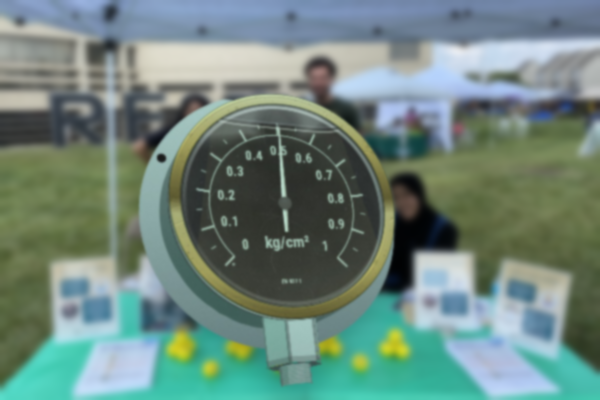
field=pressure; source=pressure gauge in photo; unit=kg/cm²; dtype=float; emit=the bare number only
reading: 0.5
